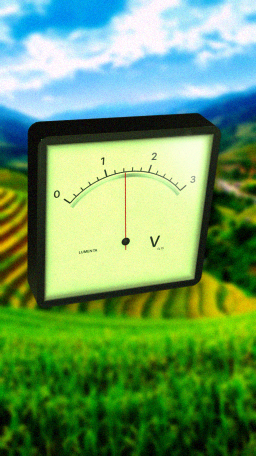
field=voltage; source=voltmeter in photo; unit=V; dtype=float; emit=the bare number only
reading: 1.4
